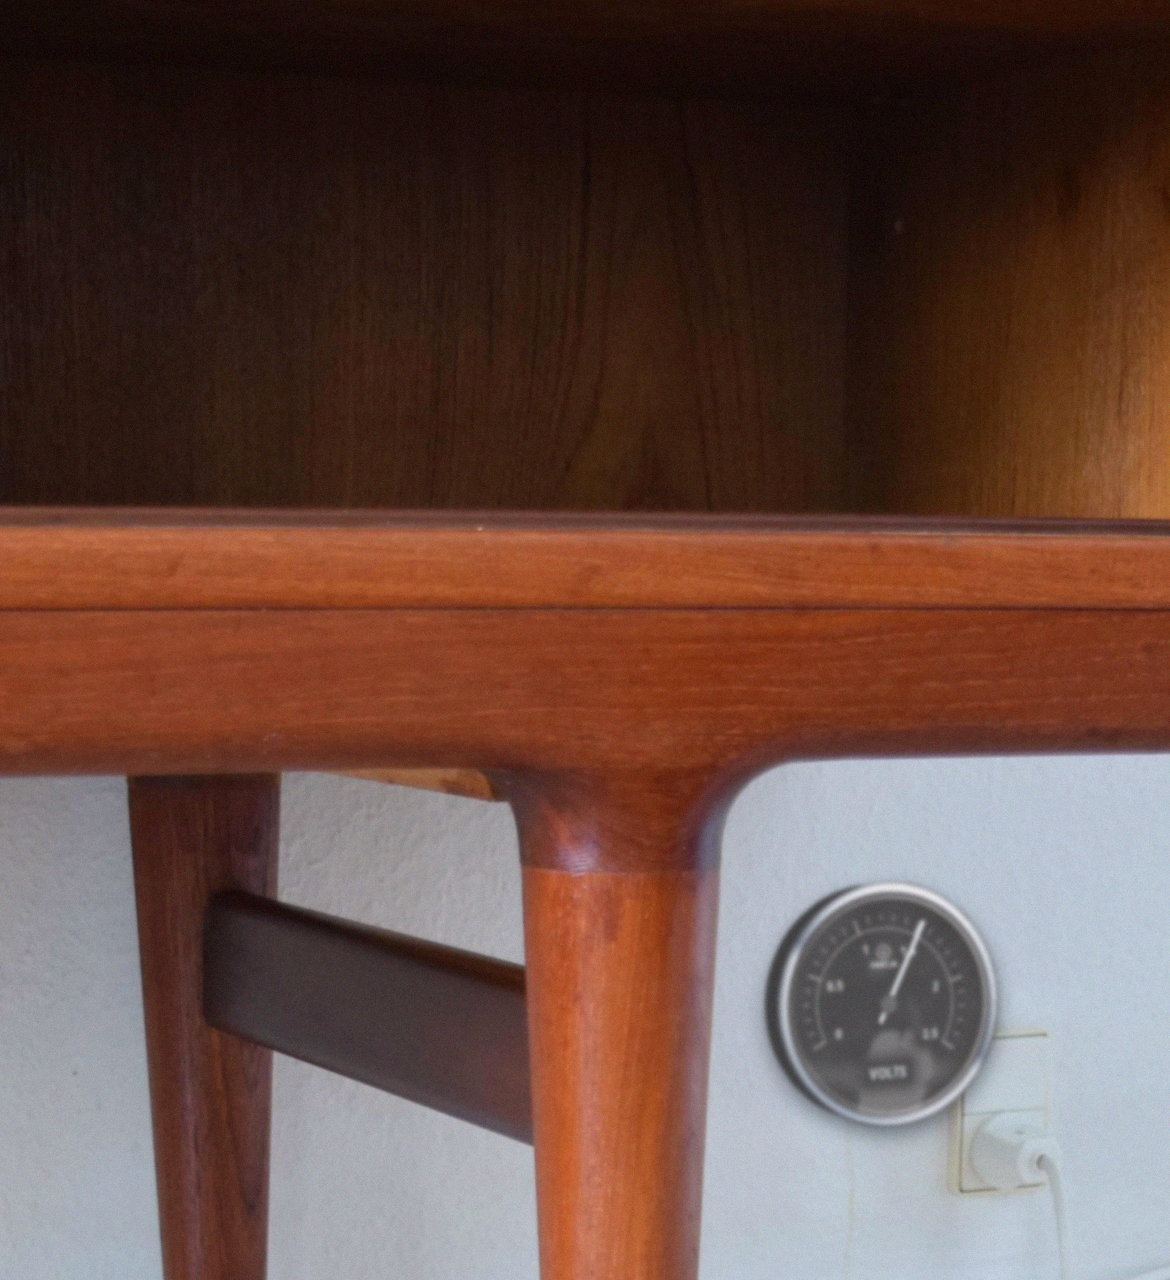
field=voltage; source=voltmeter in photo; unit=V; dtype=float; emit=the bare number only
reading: 1.5
